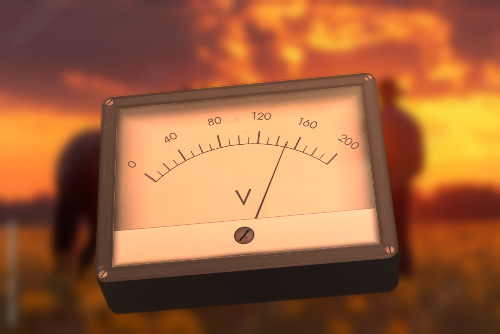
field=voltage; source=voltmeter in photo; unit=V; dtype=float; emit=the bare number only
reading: 150
